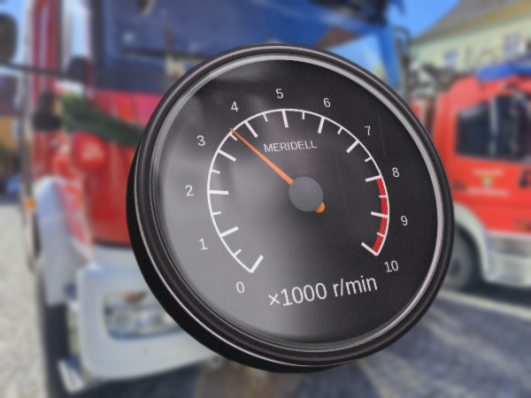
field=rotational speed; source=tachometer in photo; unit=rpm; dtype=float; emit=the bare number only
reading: 3500
